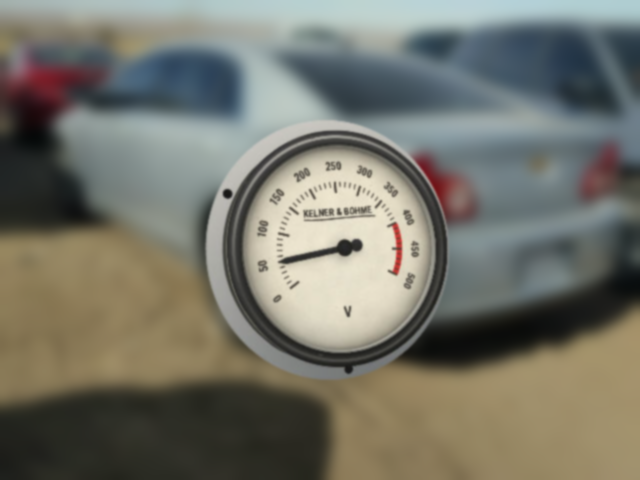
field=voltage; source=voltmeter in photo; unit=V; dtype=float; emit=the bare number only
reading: 50
